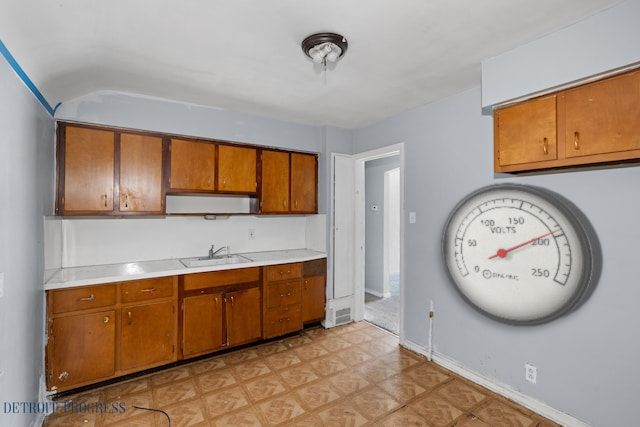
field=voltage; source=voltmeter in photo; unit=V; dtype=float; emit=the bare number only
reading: 195
